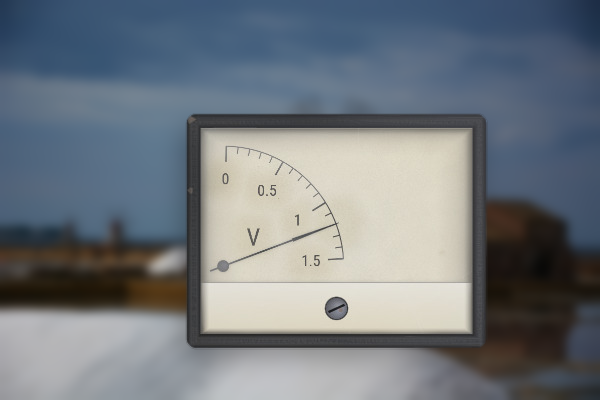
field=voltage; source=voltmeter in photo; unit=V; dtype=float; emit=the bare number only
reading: 1.2
